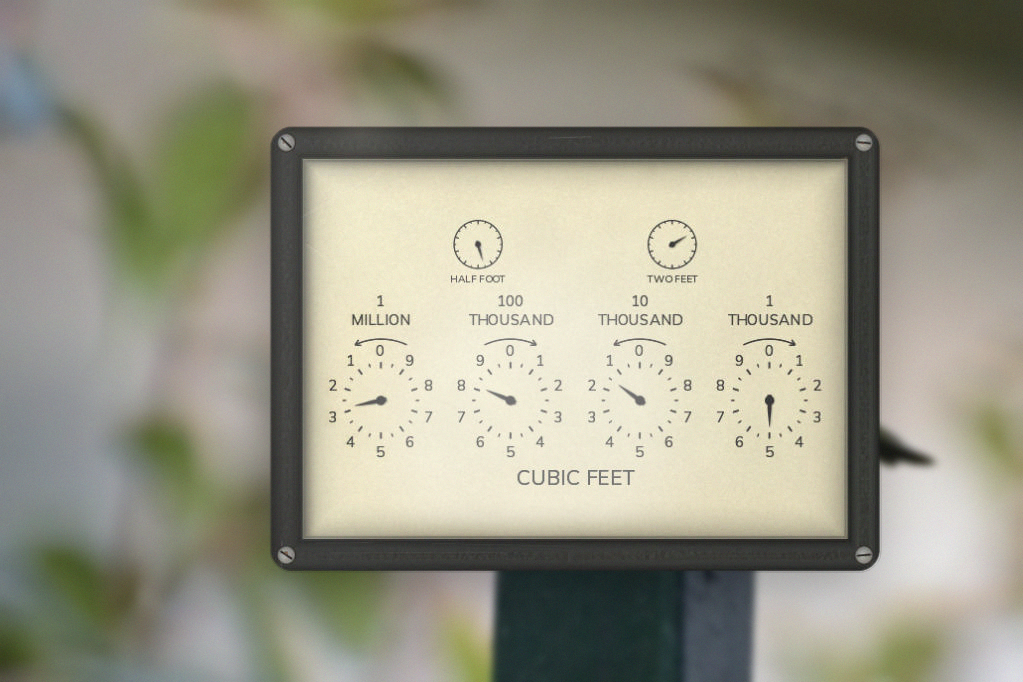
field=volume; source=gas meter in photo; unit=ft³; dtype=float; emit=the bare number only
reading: 281500
